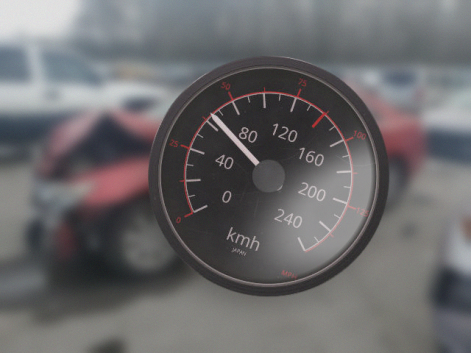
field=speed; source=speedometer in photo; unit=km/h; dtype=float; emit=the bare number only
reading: 65
